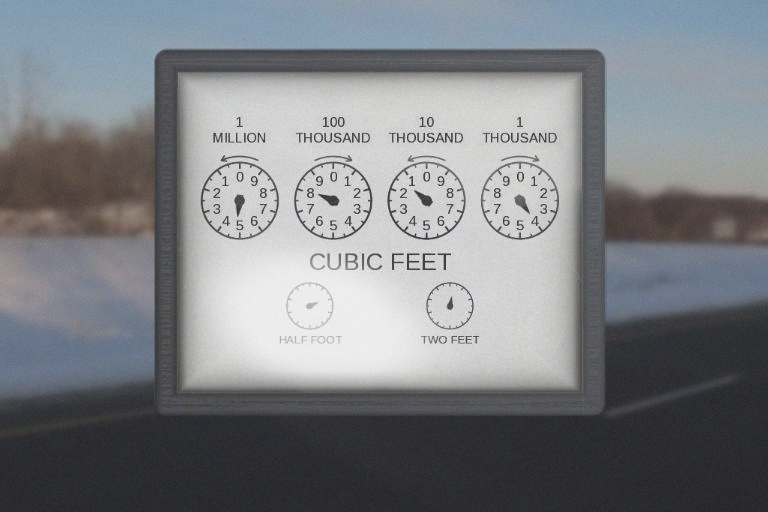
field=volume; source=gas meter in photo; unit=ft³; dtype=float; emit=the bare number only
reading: 481400
